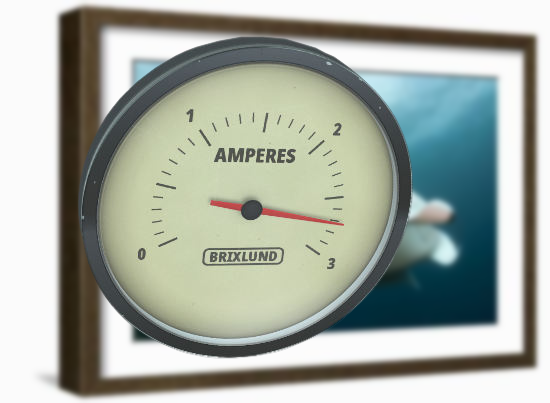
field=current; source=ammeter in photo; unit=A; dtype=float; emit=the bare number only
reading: 2.7
